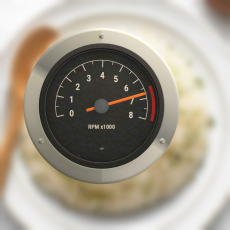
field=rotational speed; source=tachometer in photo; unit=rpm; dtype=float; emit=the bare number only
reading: 6750
